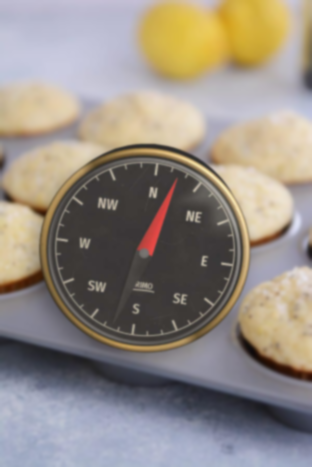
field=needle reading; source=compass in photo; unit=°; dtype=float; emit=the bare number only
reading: 15
